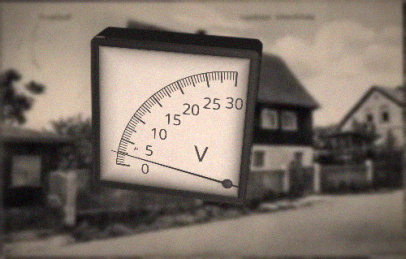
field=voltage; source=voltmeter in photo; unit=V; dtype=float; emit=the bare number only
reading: 2.5
